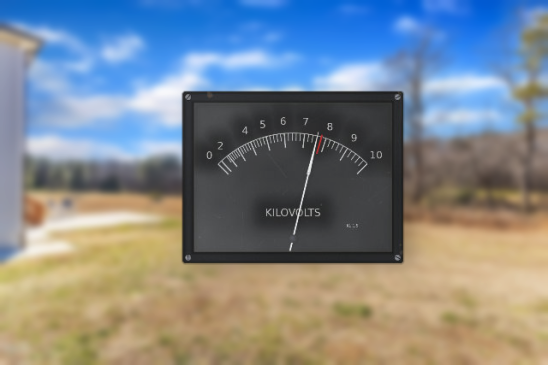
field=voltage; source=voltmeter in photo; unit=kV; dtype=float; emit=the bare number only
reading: 7.6
